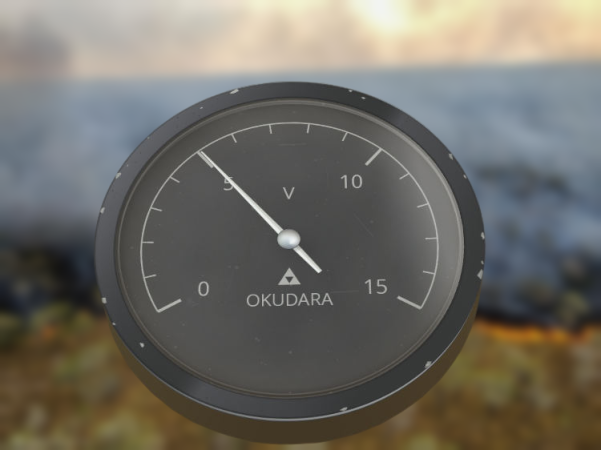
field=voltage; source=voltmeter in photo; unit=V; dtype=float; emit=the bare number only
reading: 5
